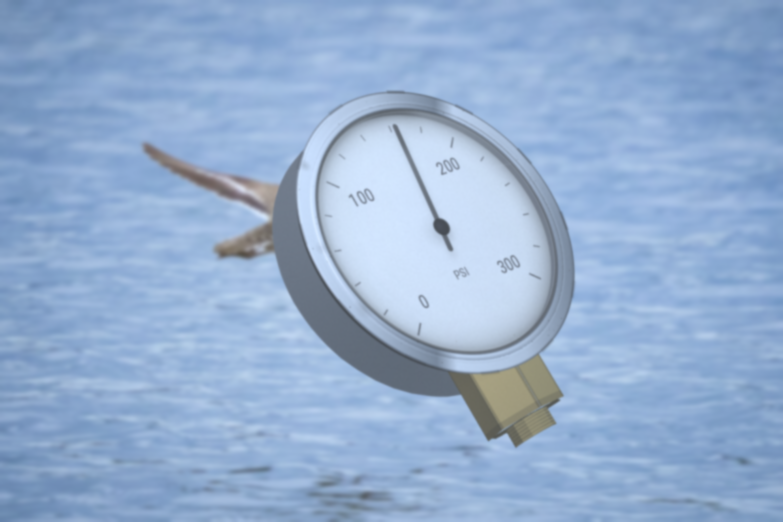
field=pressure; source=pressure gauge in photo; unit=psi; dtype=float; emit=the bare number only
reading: 160
